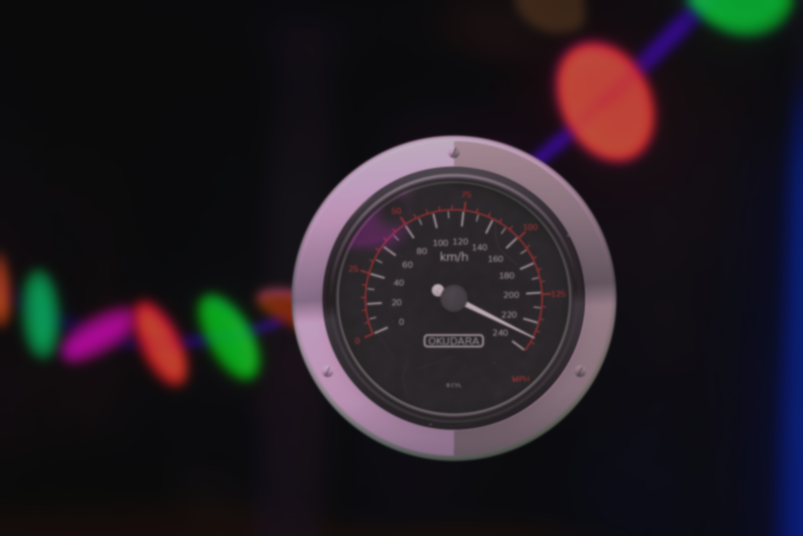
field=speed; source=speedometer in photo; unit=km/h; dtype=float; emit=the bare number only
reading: 230
